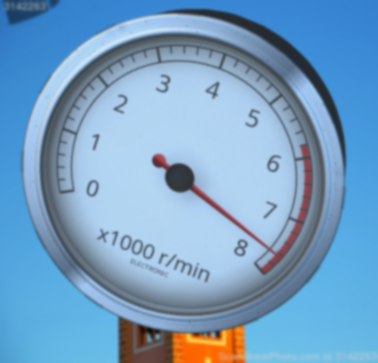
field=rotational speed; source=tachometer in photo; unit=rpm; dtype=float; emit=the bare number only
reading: 7600
